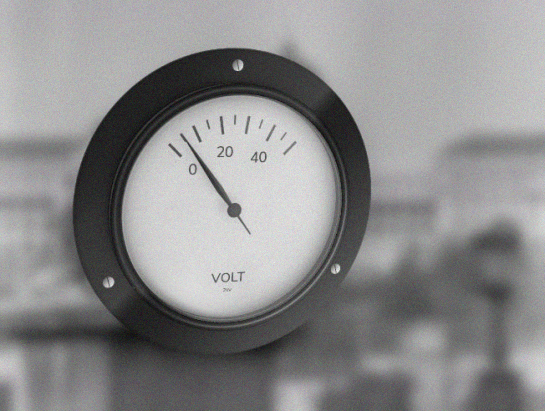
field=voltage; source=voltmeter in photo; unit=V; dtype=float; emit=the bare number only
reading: 5
